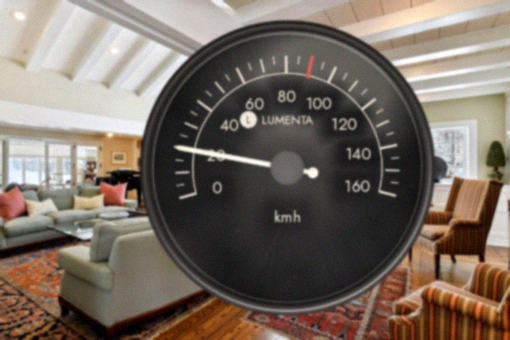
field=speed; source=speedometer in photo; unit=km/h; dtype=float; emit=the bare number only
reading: 20
